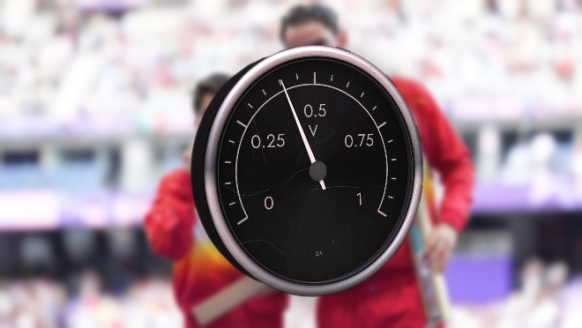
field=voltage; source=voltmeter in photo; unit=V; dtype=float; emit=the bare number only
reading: 0.4
